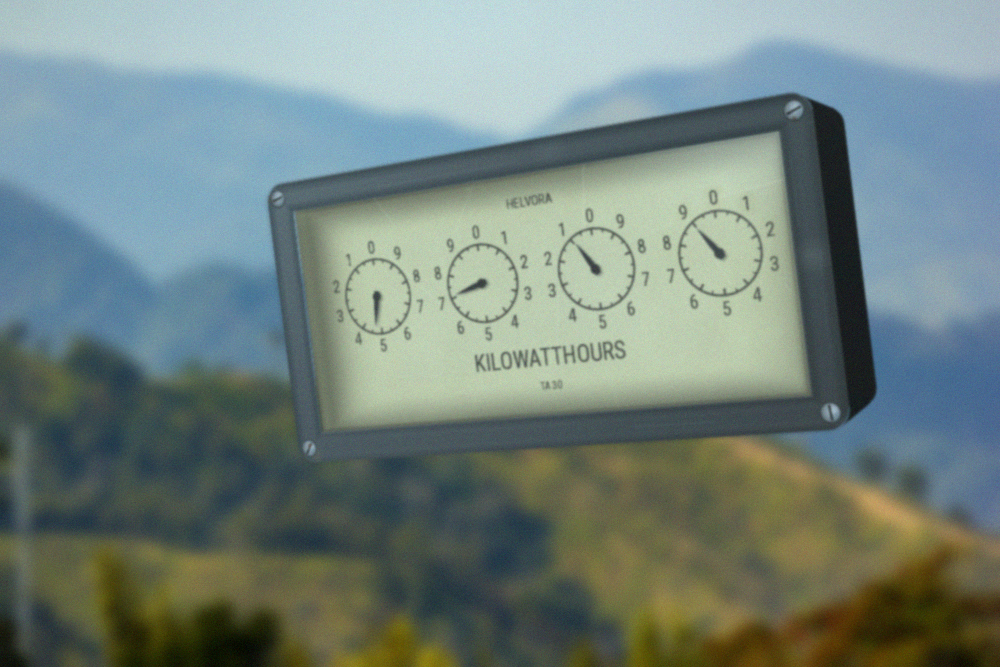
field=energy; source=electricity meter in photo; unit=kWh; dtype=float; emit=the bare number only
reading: 4709
